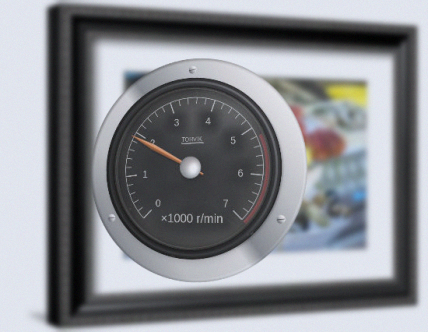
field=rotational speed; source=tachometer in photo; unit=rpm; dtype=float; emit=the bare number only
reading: 1900
